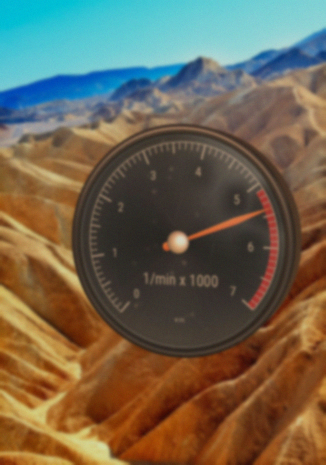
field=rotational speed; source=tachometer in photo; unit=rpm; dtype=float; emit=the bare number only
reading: 5400
